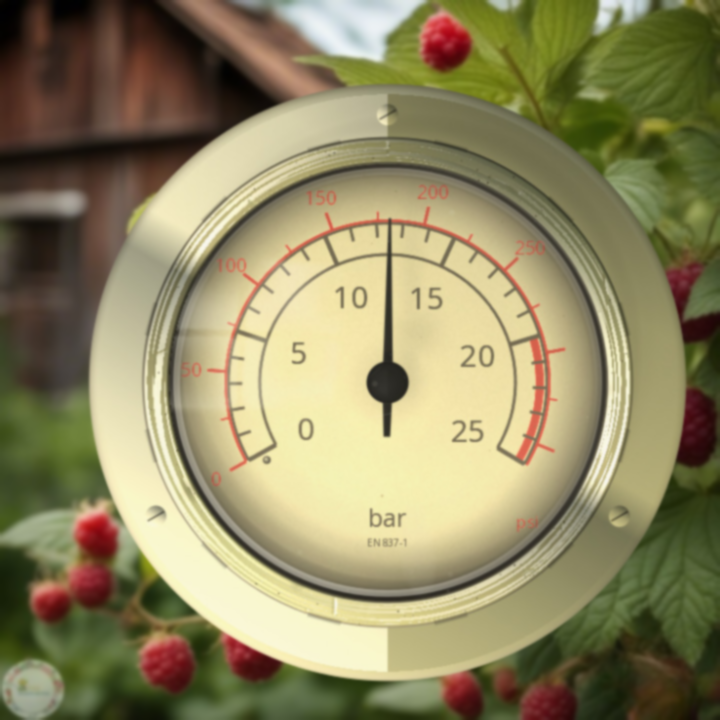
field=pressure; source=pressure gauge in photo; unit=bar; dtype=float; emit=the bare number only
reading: 12.5
